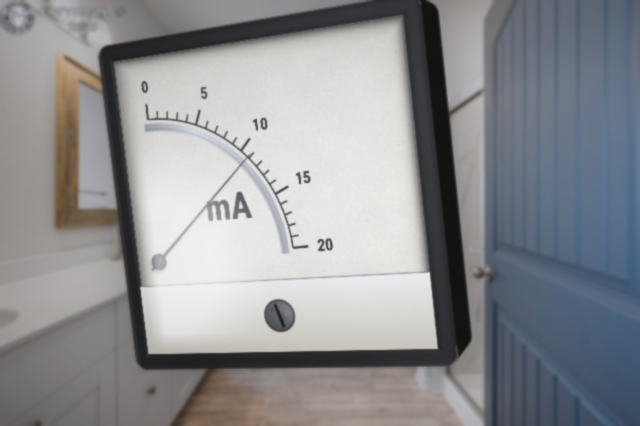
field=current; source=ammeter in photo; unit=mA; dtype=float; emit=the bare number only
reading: 11
